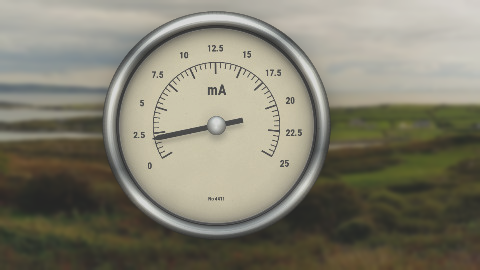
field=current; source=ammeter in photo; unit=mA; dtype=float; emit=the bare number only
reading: 2
